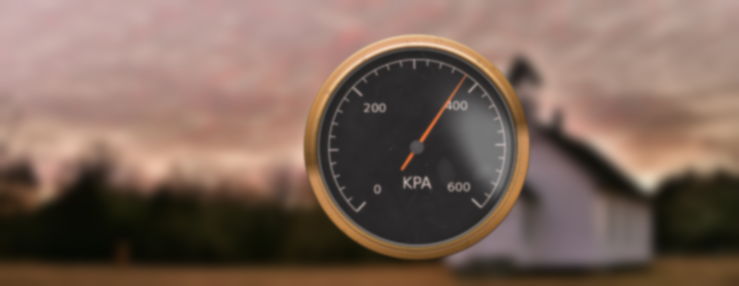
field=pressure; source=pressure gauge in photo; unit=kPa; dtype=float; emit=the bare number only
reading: 380
